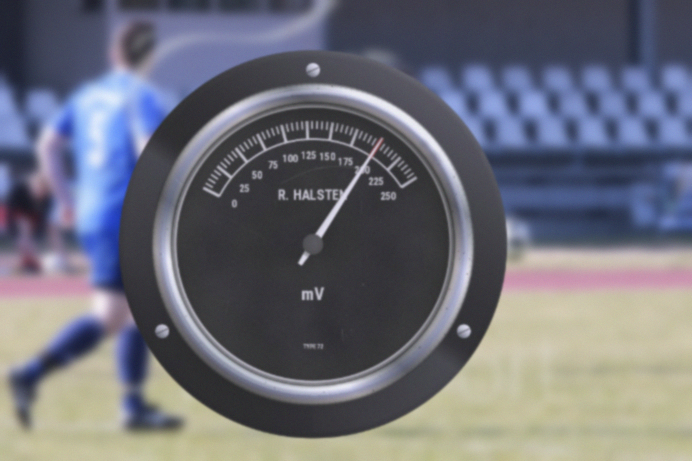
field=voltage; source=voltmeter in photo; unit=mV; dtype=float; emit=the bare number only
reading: 200
